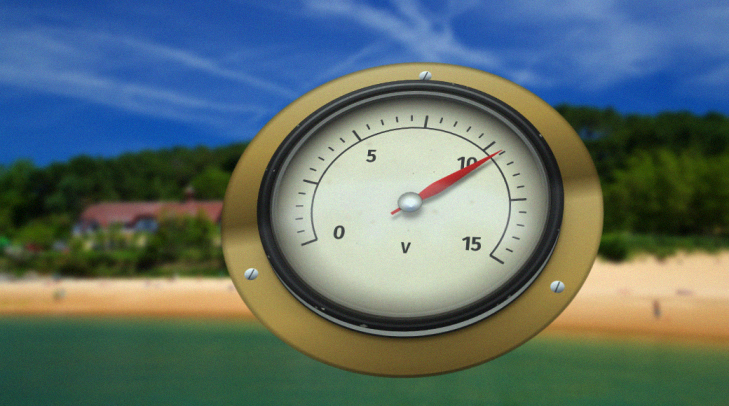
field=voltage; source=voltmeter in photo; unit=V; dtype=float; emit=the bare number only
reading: 10.5
